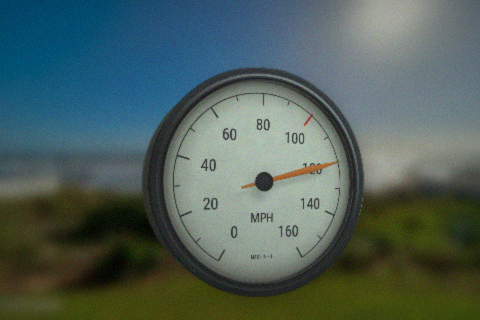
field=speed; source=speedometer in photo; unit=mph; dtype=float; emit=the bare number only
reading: 120
